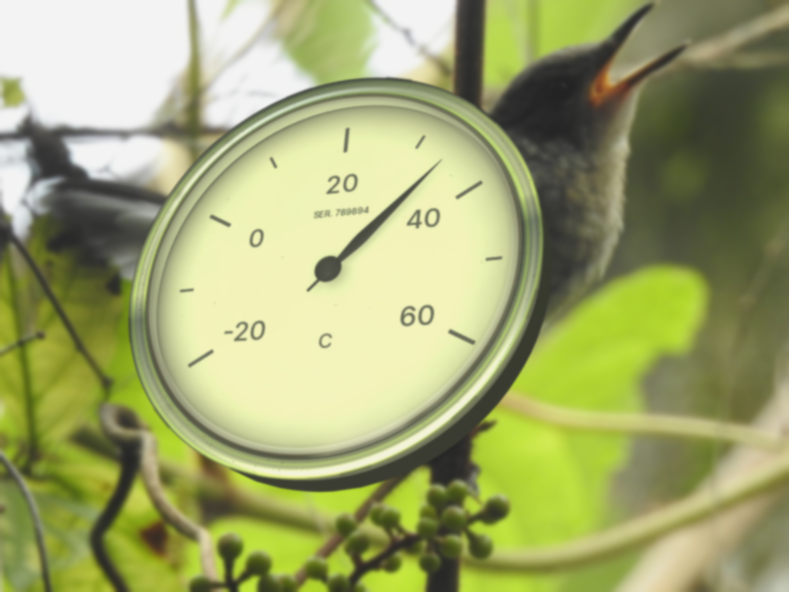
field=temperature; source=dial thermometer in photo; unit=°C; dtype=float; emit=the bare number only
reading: 35
